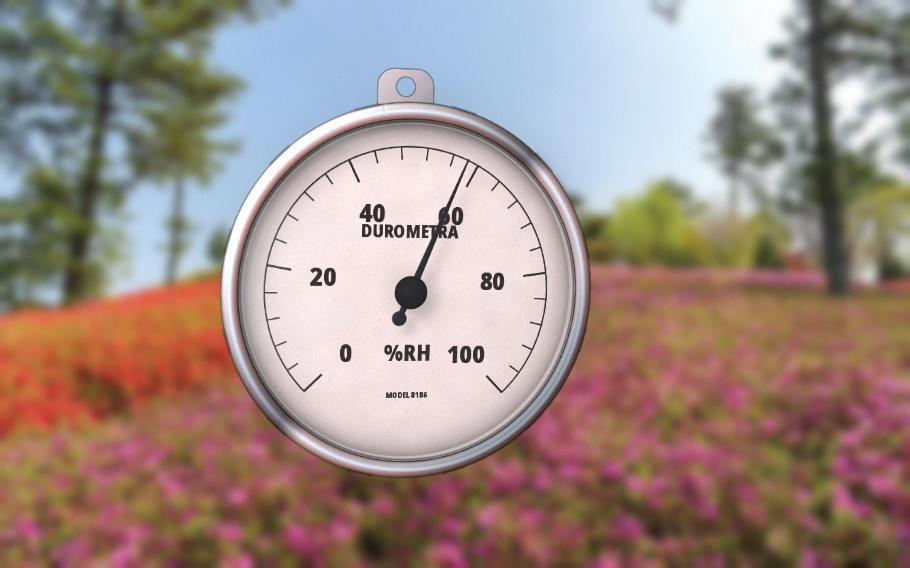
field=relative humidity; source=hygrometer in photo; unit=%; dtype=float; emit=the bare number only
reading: 58
